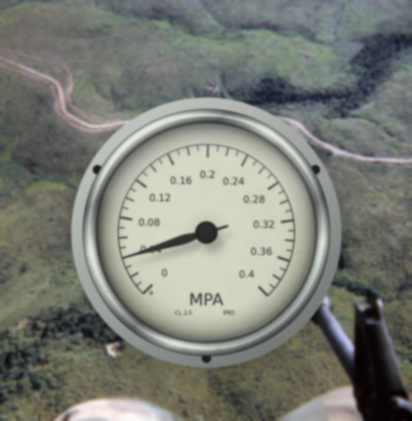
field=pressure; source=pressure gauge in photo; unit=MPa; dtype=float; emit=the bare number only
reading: 0.04
